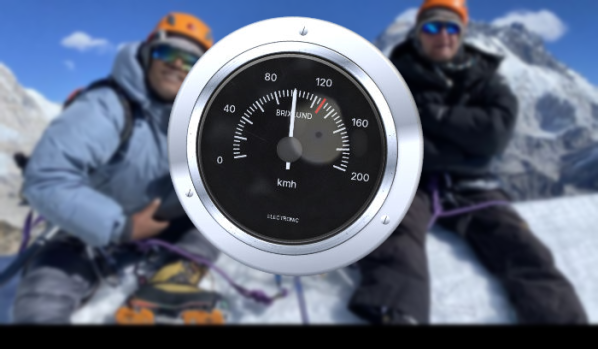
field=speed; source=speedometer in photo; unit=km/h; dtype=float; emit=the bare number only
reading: 100
